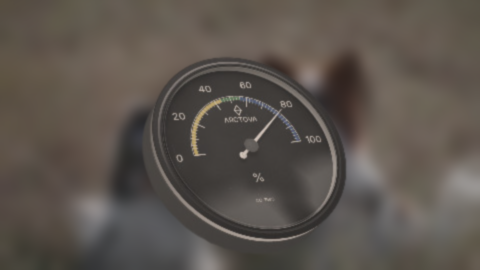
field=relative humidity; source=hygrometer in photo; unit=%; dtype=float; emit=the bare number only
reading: 80
